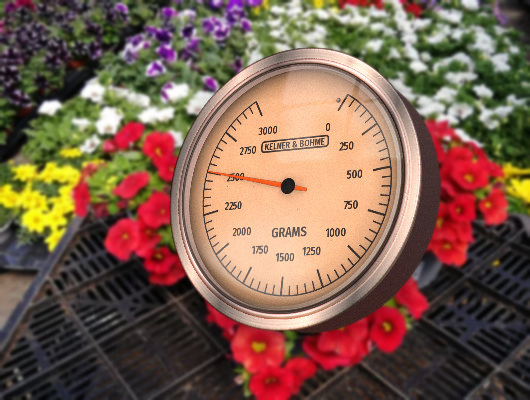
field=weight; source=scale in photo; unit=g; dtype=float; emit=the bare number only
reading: 2500
